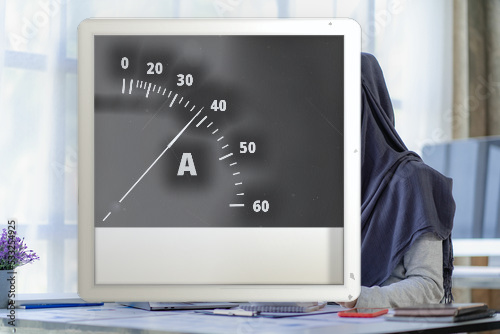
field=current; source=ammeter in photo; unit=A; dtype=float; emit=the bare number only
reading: 38
